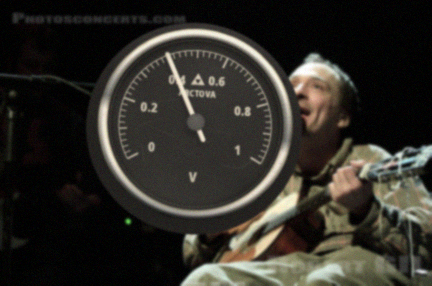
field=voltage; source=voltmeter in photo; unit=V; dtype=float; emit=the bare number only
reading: 0.4
